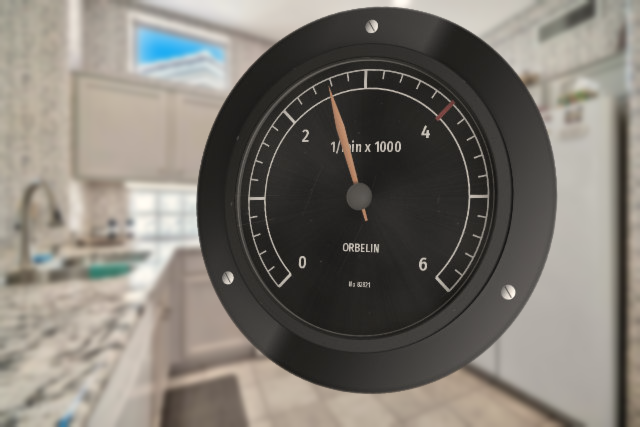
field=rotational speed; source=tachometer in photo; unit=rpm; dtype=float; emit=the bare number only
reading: 2600
